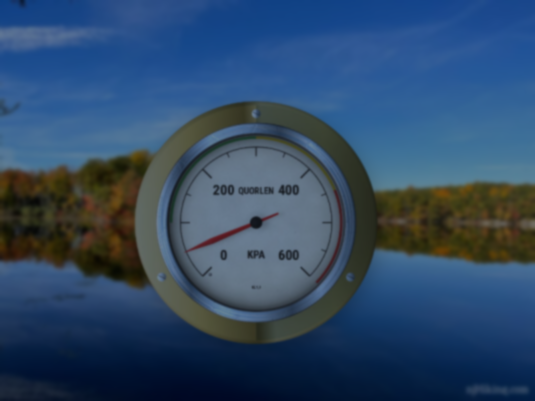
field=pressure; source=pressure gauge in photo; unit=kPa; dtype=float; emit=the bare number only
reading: 50
